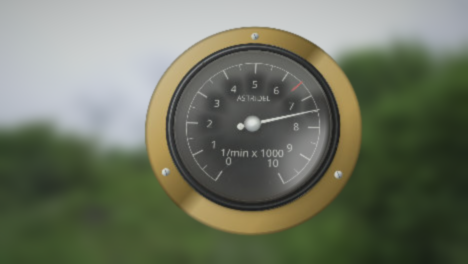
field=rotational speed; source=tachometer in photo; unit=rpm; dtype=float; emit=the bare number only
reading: 7500
